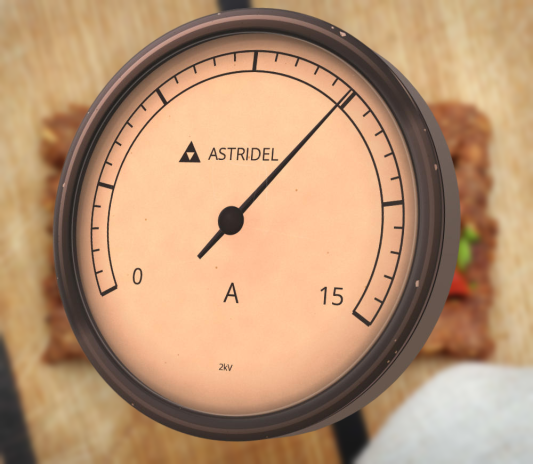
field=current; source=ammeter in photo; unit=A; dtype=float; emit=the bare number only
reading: 10
